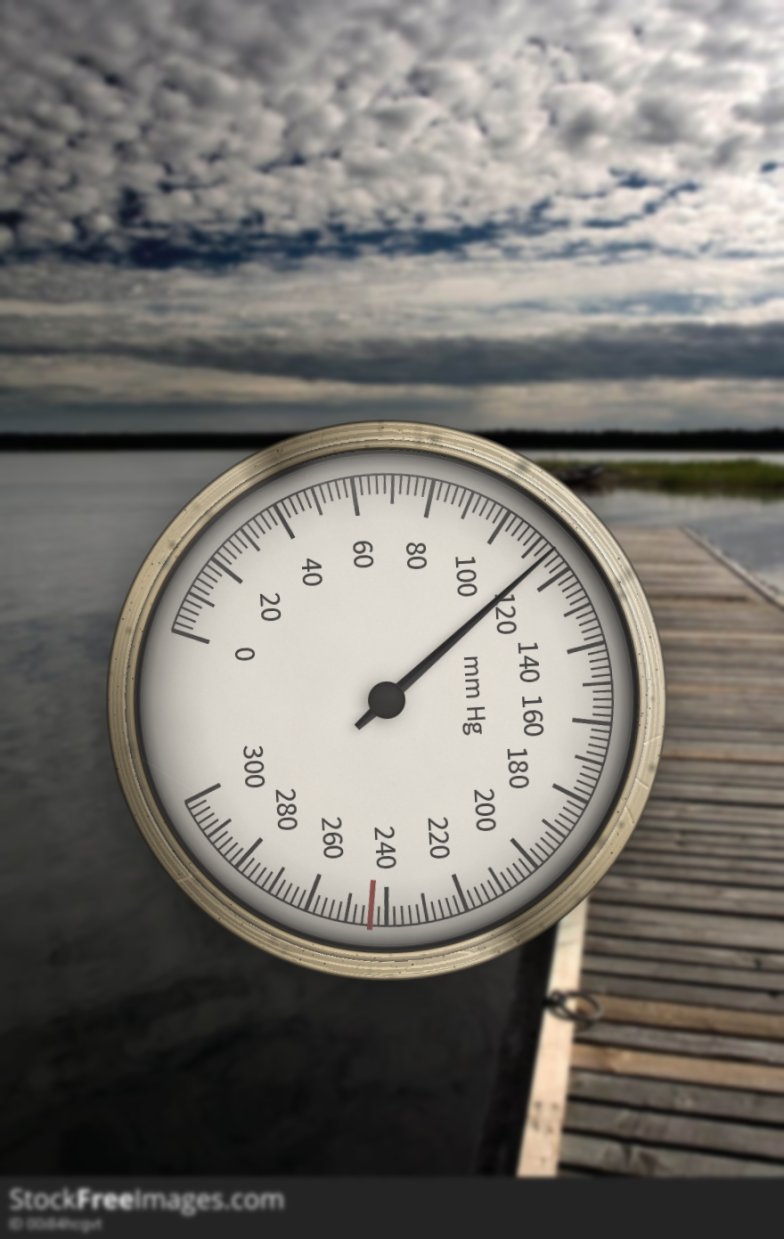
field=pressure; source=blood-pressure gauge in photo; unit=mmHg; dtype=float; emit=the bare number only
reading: 114
